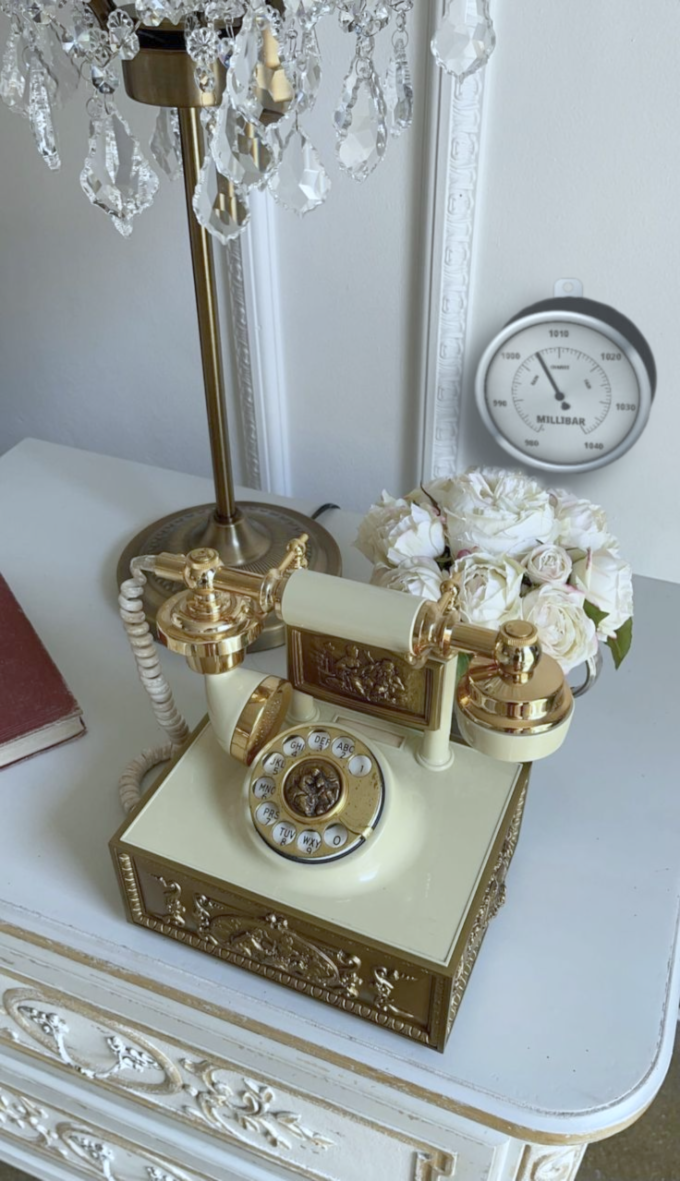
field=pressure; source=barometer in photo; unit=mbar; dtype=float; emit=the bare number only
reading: 1005
